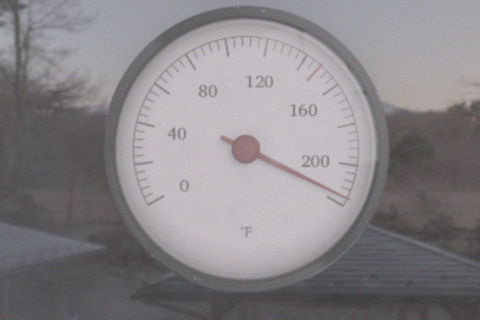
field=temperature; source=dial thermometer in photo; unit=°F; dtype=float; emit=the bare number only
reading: 216
